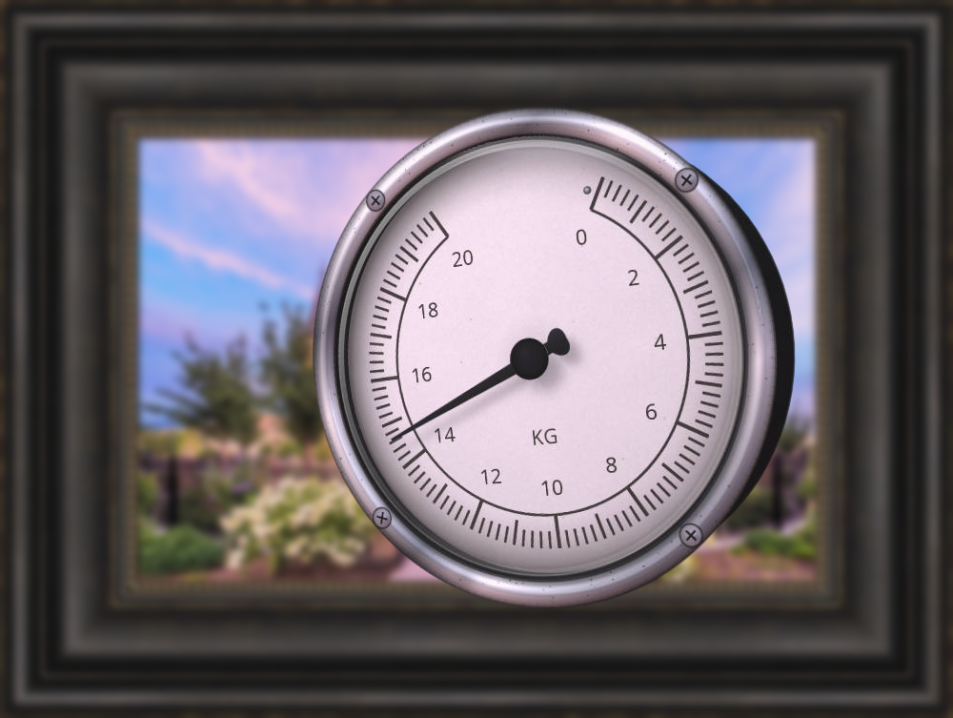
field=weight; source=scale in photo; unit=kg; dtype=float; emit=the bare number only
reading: 14.6
